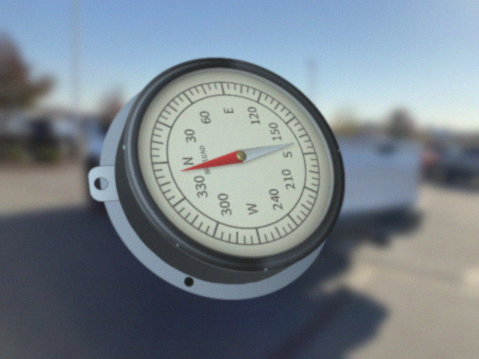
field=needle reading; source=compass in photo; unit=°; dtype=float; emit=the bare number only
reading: 350
